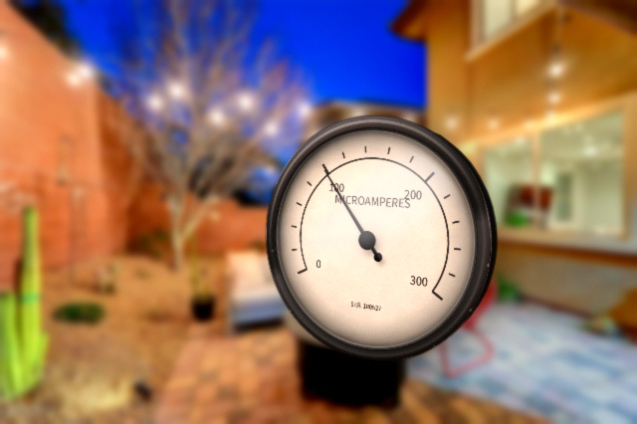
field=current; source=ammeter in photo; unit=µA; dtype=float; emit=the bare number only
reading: 100
